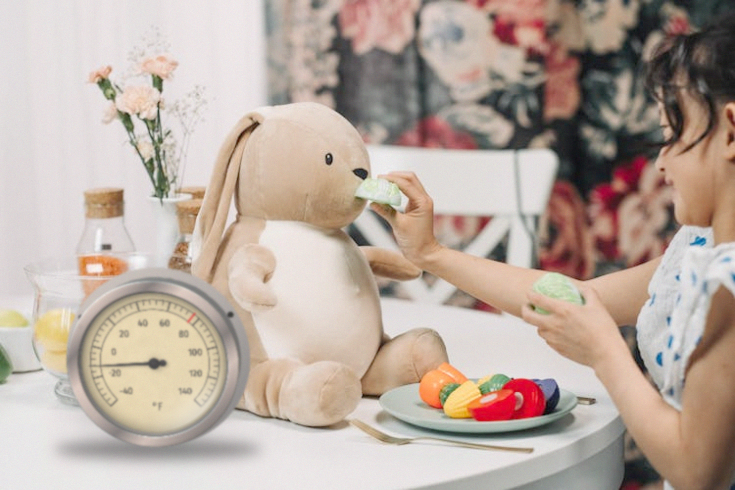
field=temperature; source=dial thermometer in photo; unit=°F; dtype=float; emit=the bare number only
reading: -12
